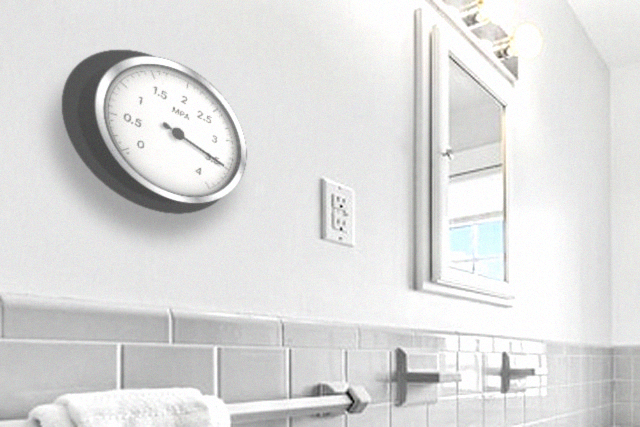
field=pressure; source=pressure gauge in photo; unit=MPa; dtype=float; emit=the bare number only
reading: 3.5
